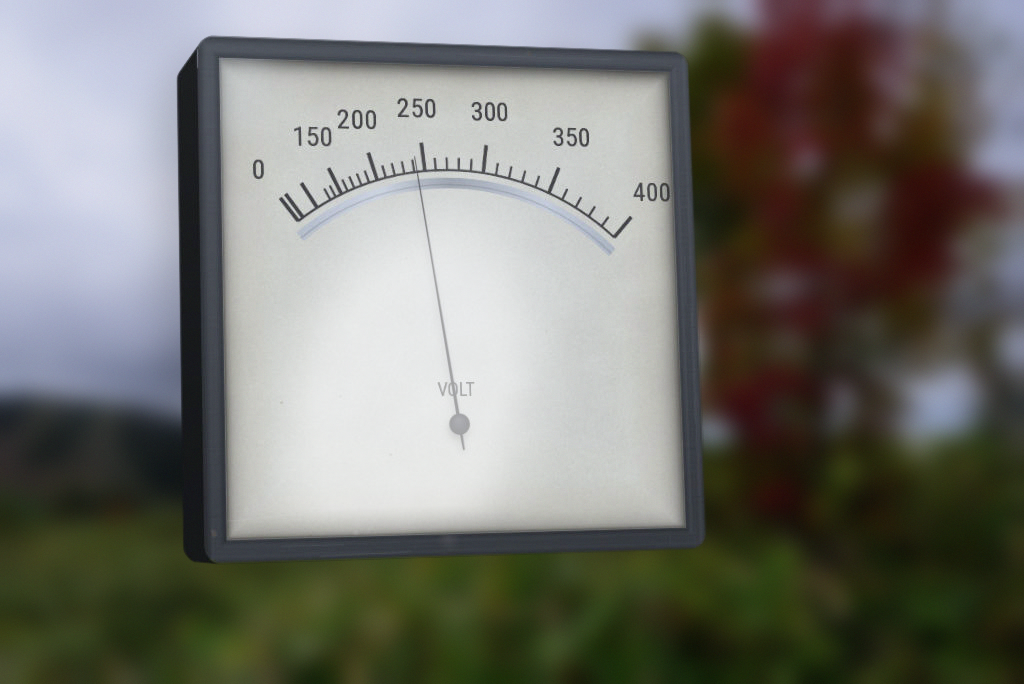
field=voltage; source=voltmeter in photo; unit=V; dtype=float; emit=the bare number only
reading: 240
